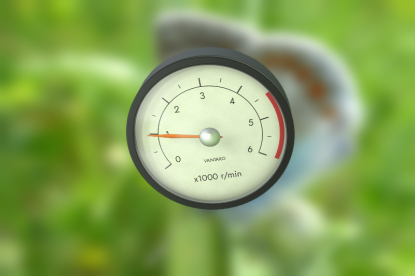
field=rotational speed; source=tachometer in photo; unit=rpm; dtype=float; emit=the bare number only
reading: 1000
